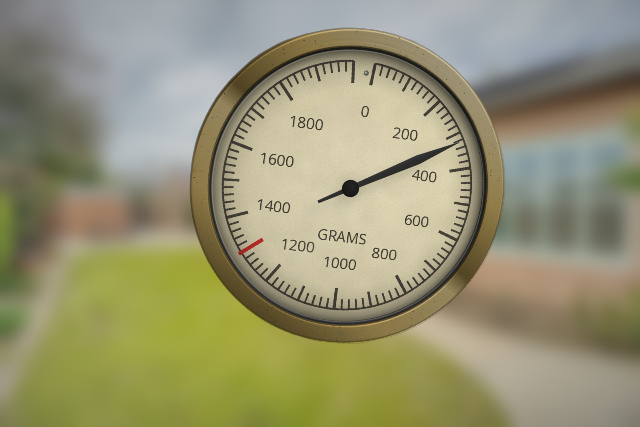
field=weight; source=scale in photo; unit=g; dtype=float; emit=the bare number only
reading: 320
